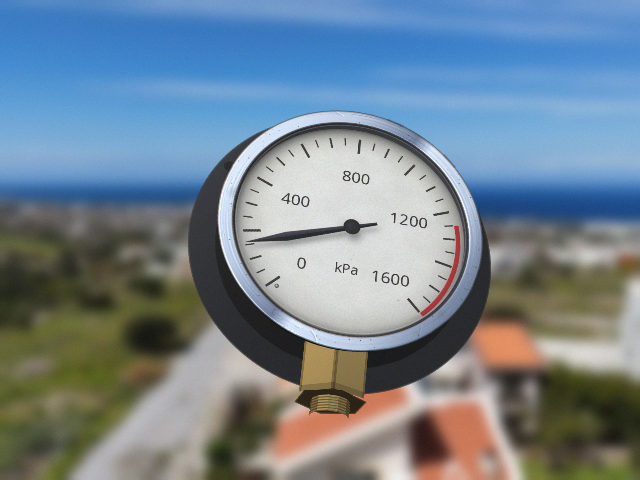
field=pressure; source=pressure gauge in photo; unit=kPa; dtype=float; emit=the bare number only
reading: 150
